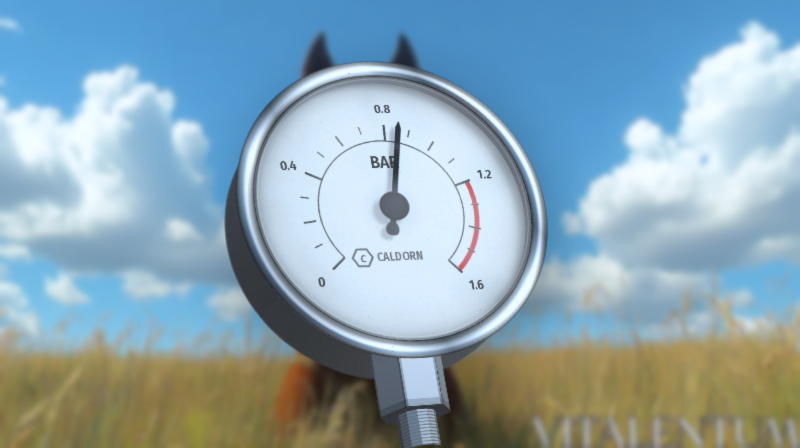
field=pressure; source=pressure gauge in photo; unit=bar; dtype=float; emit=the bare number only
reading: 0.85
